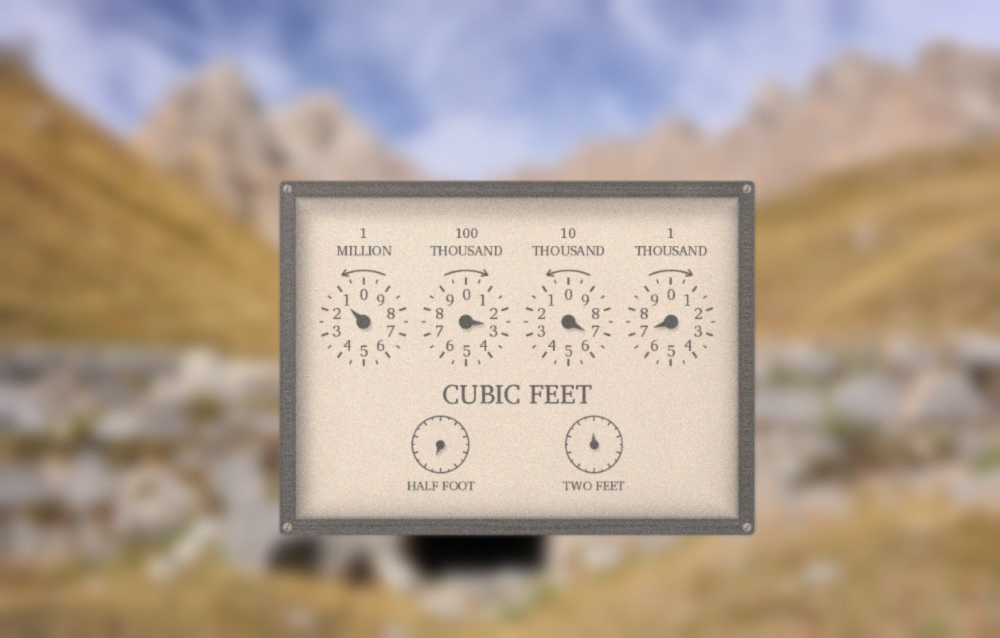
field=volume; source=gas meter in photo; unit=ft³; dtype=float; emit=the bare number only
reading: 126700
